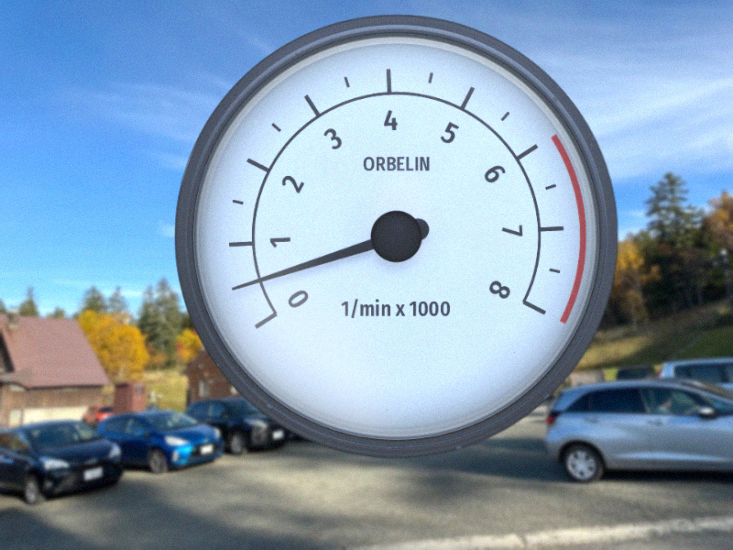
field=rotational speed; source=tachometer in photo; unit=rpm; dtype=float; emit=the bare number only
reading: 500
